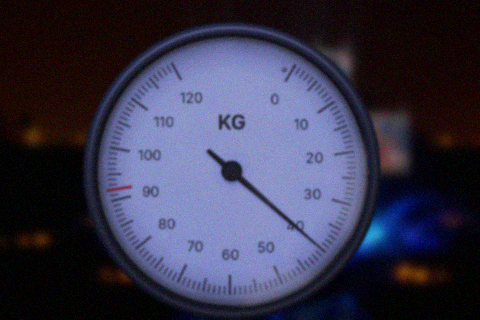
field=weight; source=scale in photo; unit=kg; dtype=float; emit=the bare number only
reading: 40
